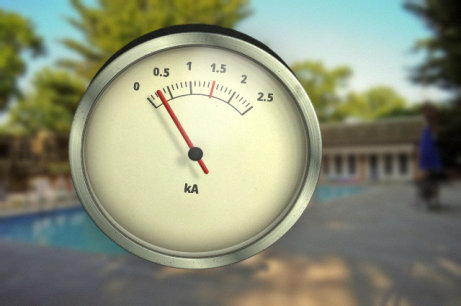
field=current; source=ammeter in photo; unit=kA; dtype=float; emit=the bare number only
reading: 0.3
